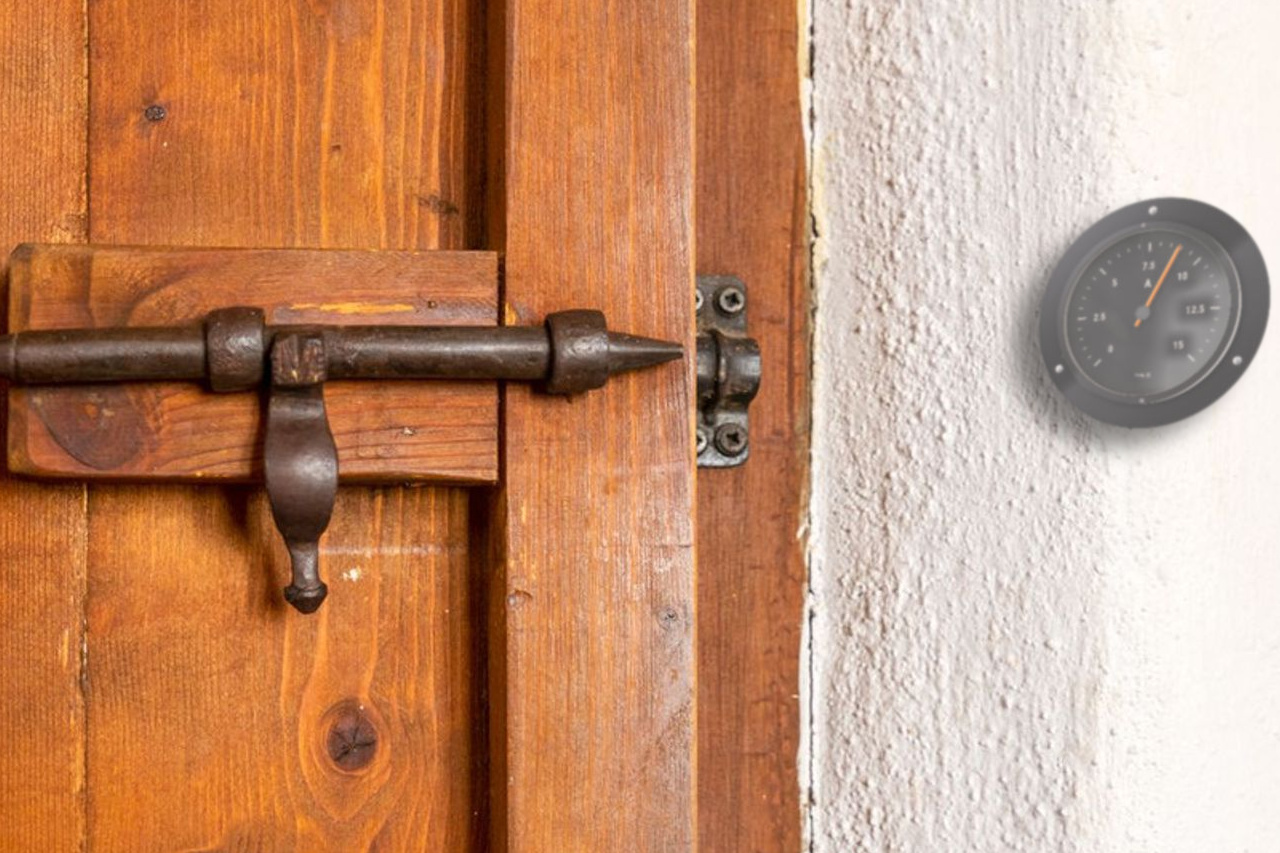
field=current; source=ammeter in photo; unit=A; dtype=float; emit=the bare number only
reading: 9
